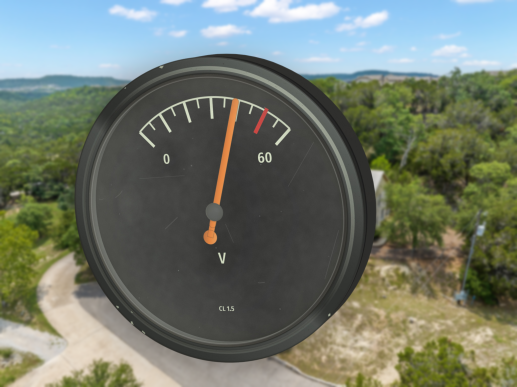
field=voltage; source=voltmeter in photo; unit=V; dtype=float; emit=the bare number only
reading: 40
